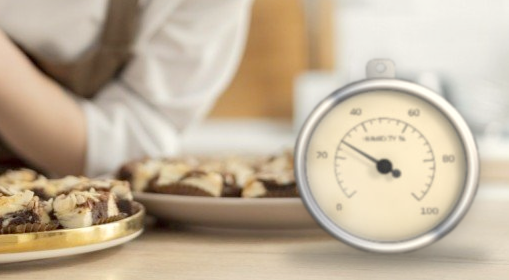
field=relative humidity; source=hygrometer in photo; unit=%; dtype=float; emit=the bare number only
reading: 28
